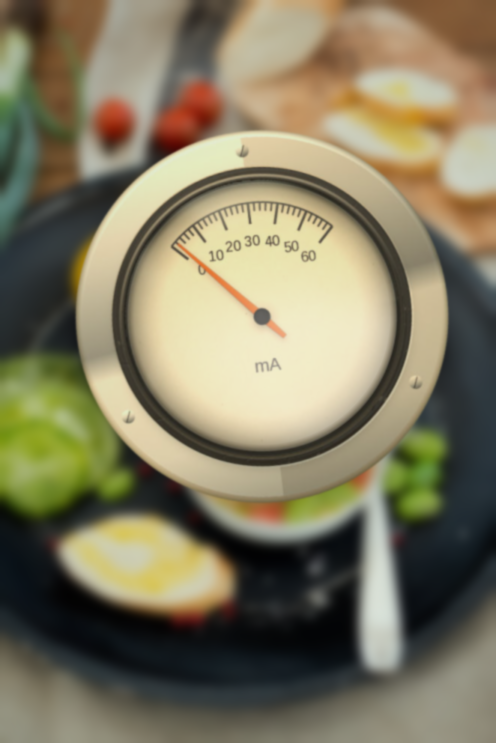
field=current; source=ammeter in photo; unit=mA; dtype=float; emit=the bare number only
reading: 2
